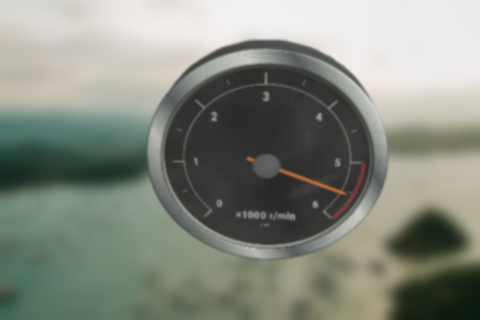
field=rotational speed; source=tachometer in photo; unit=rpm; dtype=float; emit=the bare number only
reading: 5500
